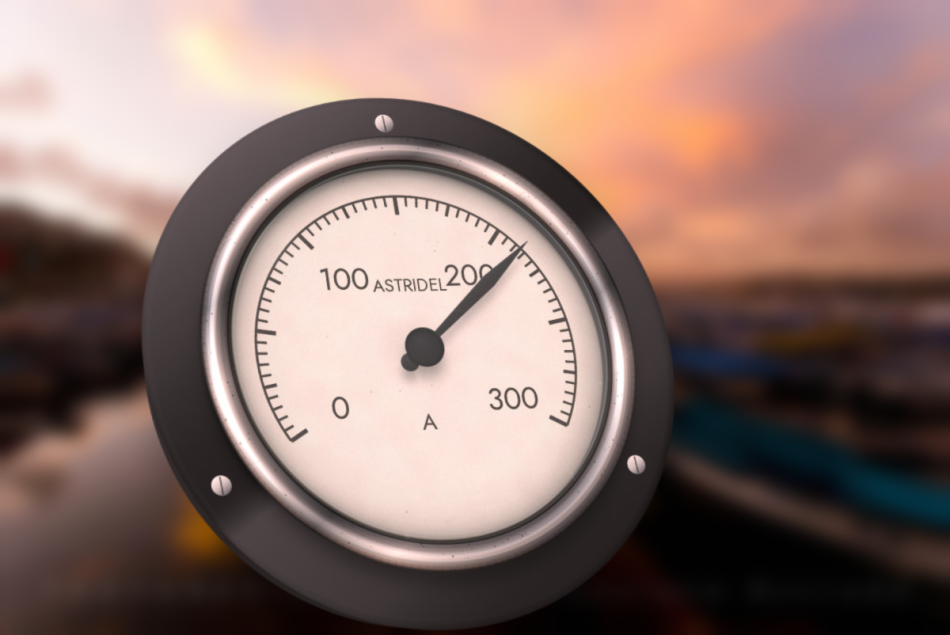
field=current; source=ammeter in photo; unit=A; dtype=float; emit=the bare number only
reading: 212.5
